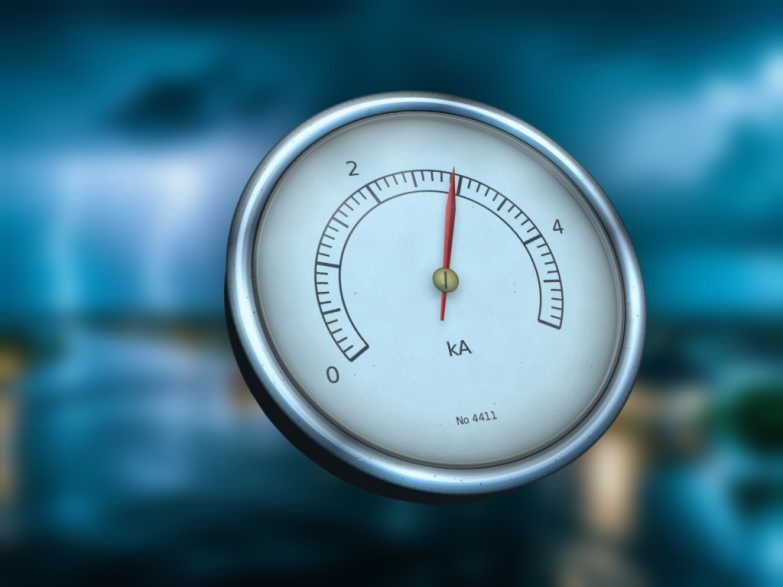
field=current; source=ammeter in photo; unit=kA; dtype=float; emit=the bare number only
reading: 2.9
